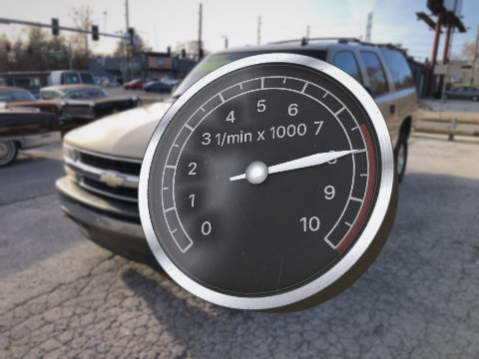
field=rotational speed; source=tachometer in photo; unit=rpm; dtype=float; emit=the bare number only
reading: 8000
